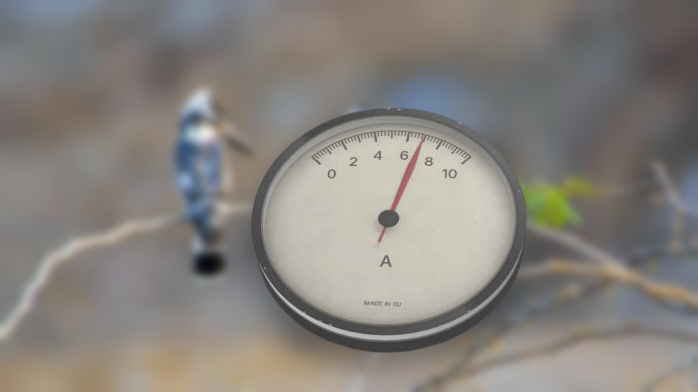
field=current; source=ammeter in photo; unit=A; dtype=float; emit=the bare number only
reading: 7
